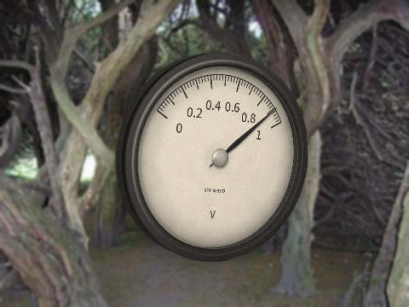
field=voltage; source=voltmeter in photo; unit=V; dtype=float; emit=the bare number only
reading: 0.9
